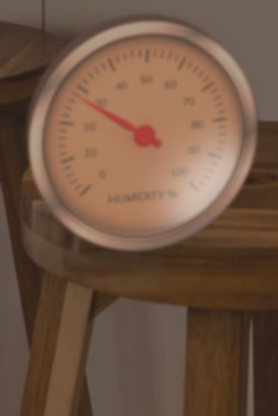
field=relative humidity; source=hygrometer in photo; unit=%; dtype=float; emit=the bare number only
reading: 28
